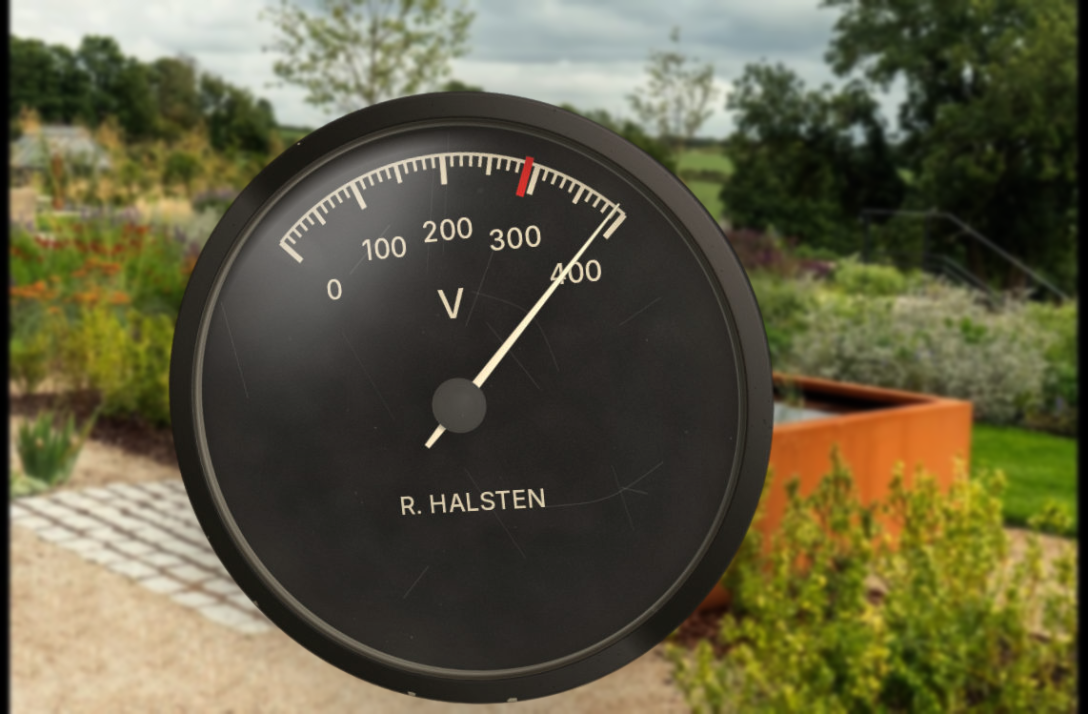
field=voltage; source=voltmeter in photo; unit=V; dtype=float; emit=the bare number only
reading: 390
